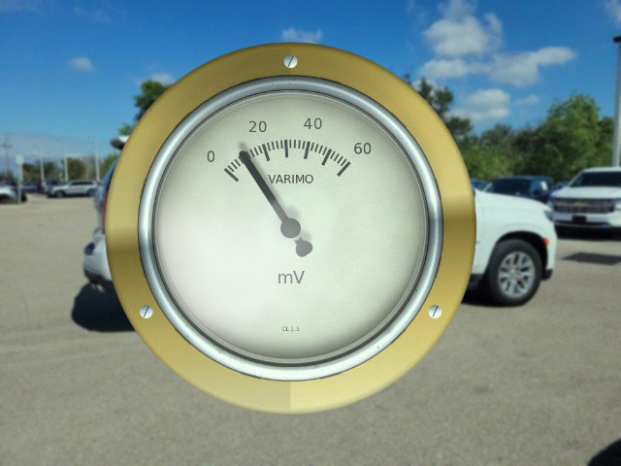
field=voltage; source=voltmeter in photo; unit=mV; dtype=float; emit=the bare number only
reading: 10
